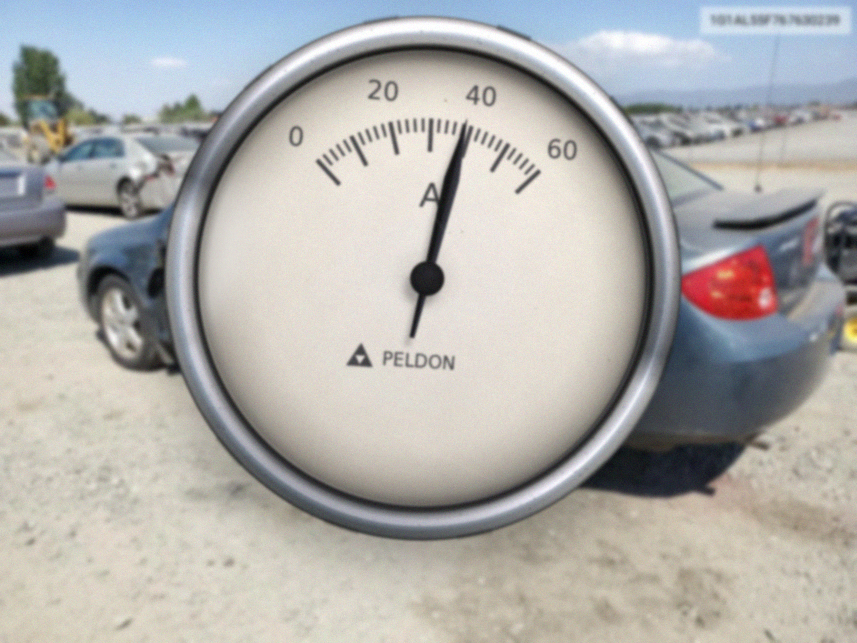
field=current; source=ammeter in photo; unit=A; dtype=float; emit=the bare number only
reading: 38
